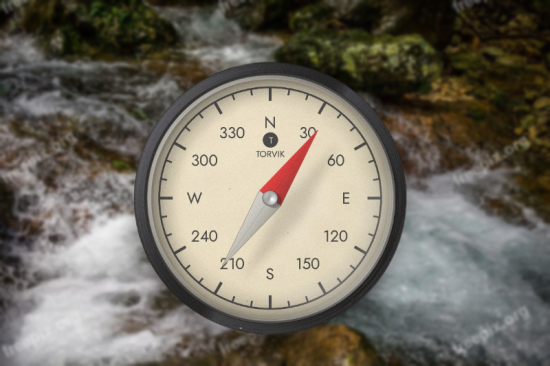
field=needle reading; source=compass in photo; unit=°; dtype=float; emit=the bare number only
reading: 35
